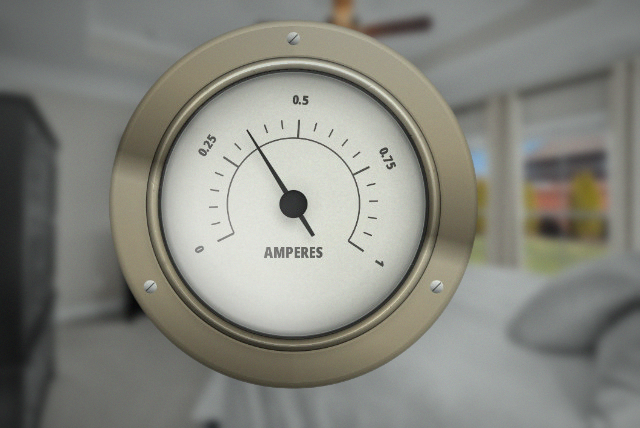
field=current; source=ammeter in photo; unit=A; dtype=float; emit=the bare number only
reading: 0.35
